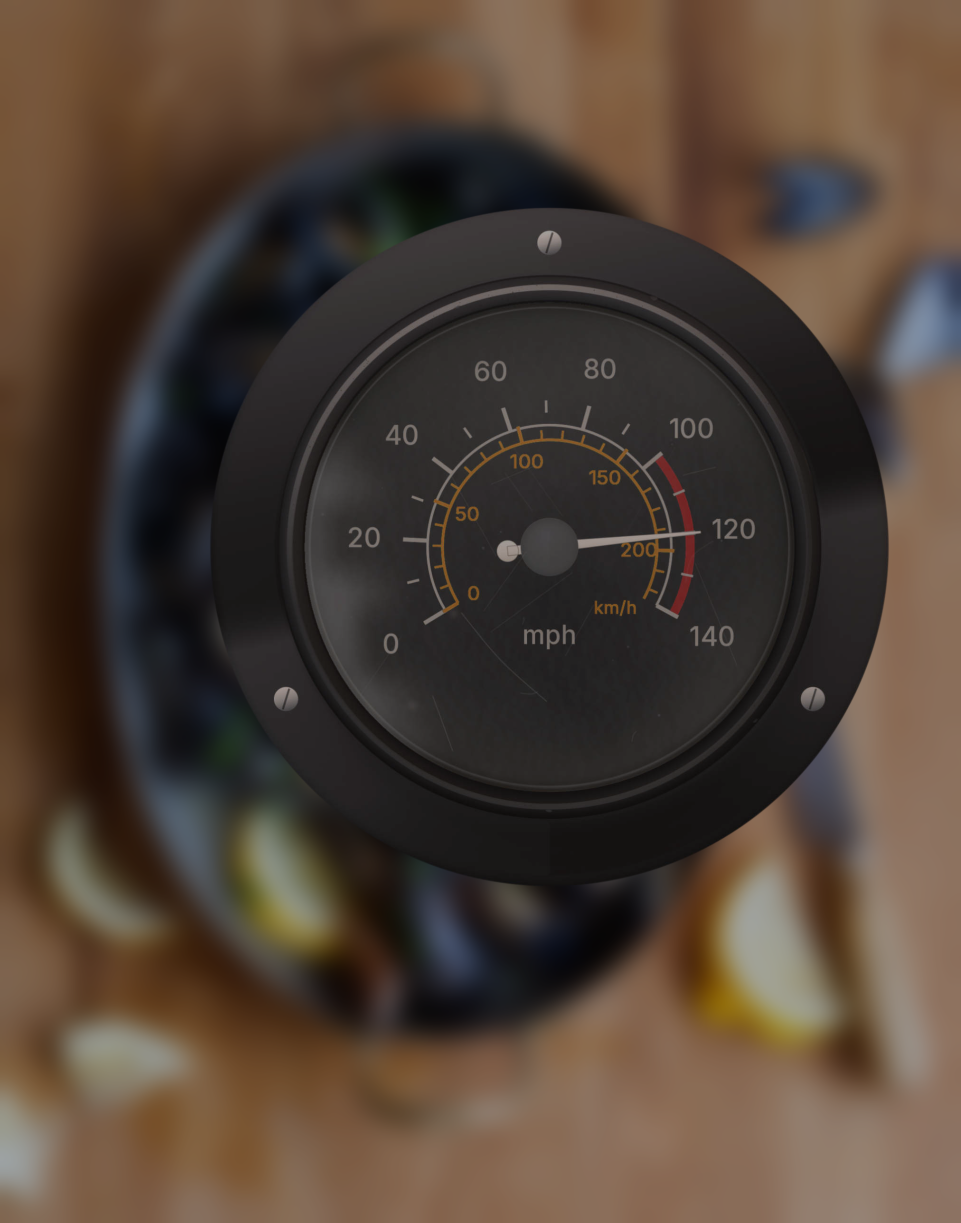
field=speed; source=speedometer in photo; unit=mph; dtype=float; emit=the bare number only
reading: 120
